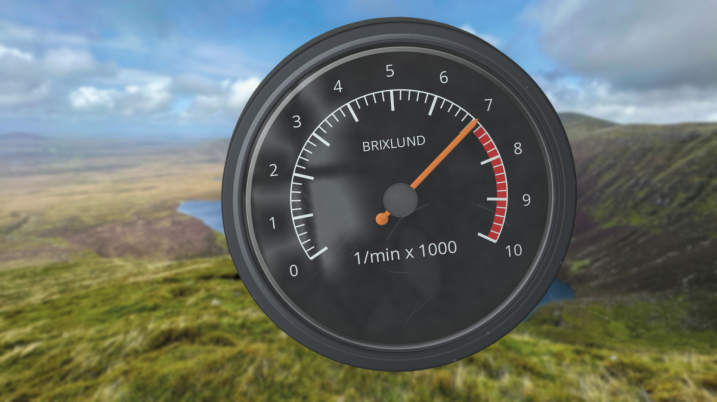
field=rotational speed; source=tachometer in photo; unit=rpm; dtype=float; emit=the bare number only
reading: 7000
